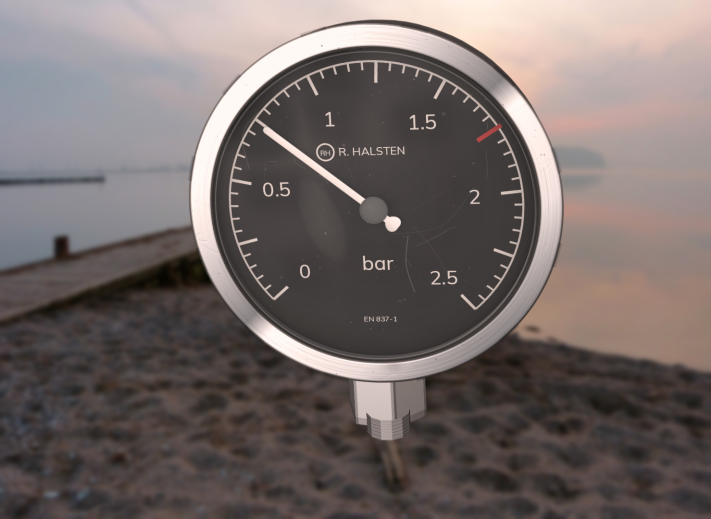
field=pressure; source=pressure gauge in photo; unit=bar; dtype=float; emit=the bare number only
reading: 0.75
